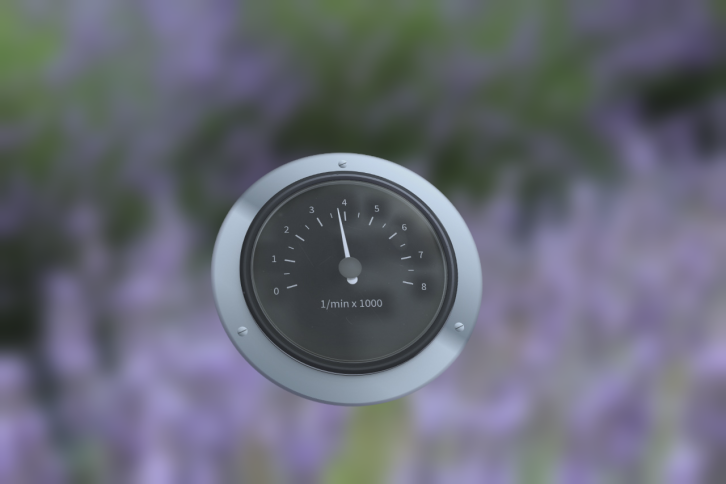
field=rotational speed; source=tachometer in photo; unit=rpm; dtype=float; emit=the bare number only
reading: 3750
